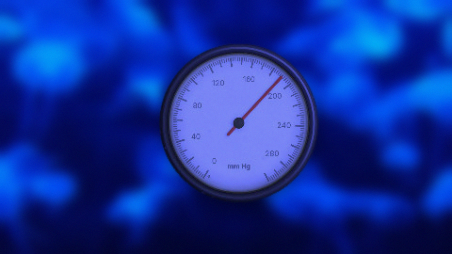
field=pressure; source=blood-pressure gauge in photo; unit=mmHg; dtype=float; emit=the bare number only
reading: 190
